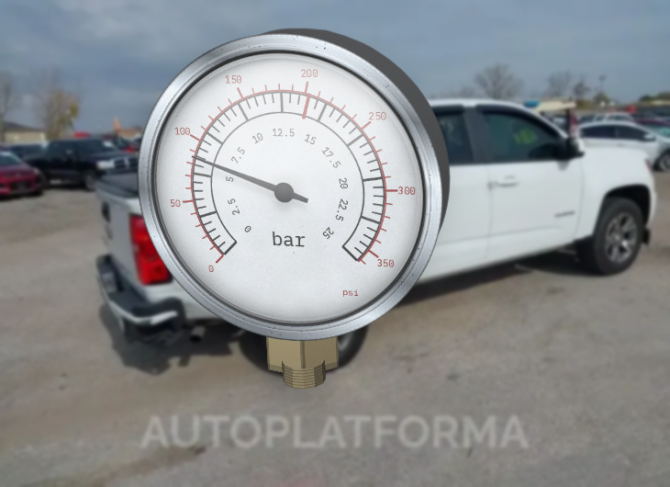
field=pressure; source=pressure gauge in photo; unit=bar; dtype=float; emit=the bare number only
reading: 6
